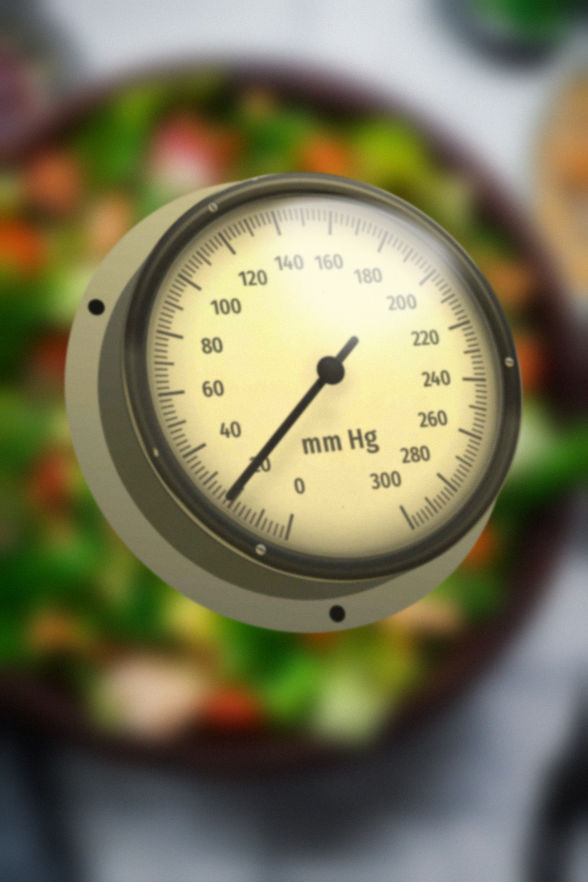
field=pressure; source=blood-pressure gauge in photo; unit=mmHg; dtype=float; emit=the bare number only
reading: 22
